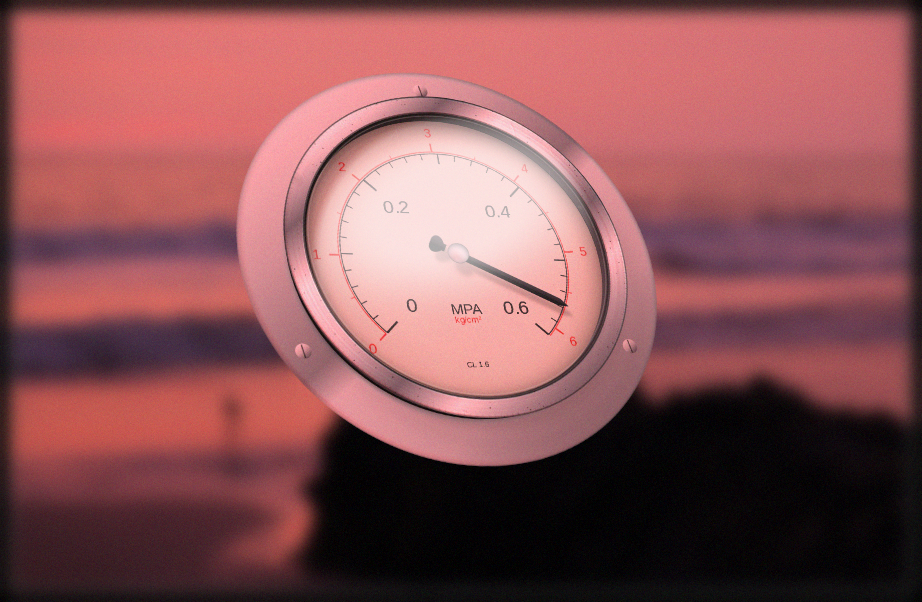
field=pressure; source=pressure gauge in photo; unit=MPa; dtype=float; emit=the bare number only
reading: 0.56
